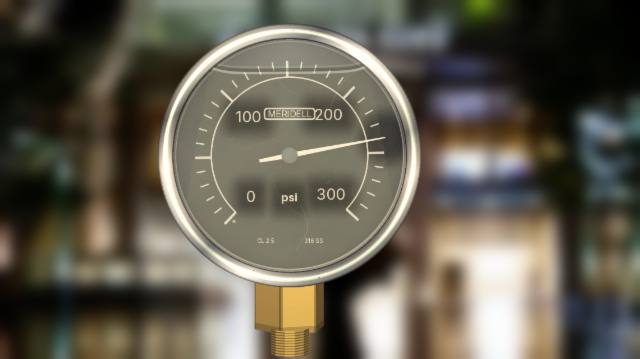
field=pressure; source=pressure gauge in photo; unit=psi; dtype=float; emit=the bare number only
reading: 240
